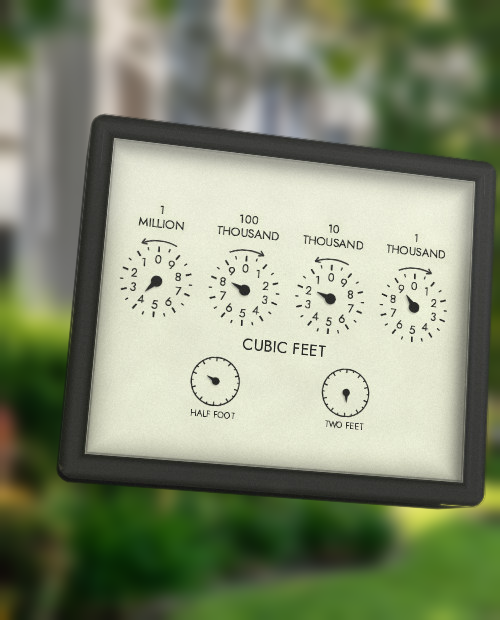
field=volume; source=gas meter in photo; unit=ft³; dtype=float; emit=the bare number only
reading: 381900
